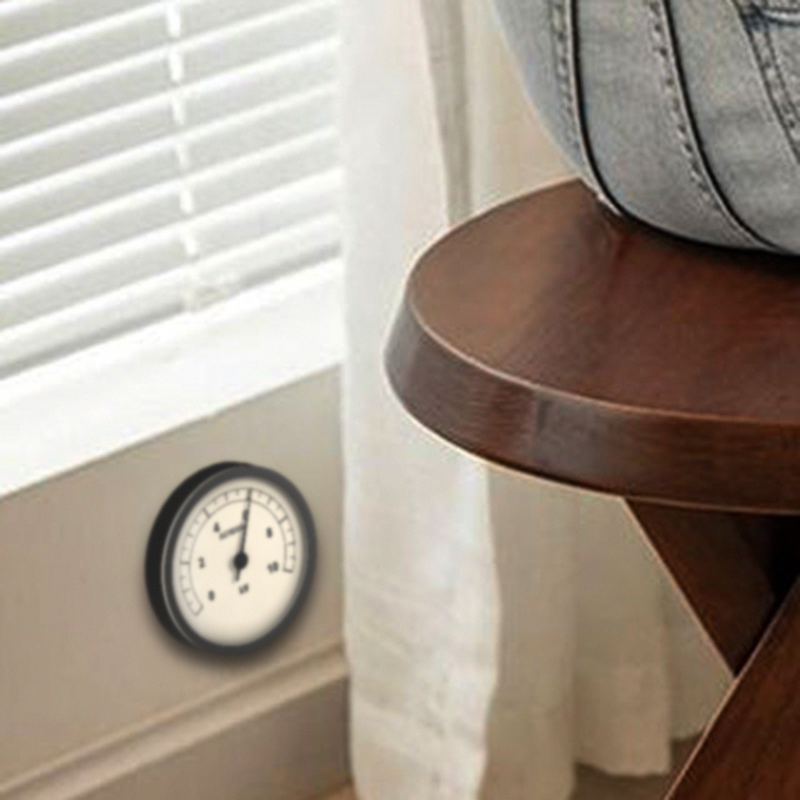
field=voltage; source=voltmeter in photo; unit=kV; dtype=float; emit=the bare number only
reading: 6
